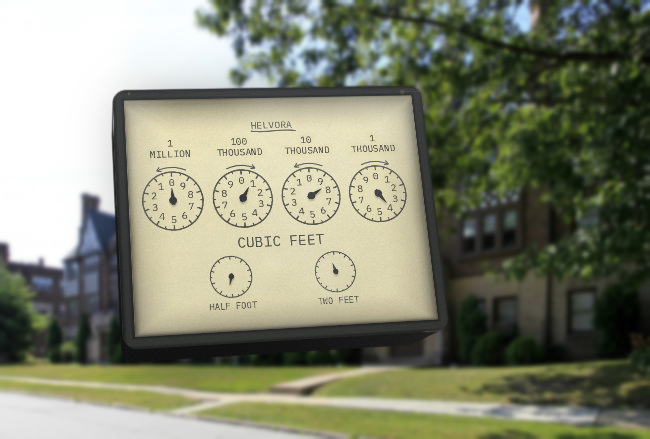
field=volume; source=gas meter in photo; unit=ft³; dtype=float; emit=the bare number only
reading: 8400
